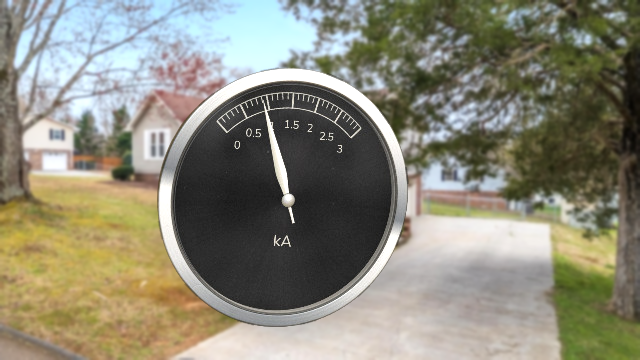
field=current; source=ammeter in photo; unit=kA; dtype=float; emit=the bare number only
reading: 0.9
